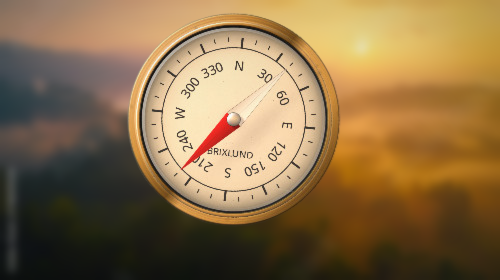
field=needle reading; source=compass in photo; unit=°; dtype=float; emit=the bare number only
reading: 220
